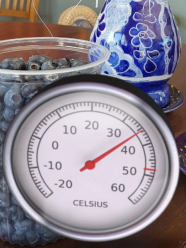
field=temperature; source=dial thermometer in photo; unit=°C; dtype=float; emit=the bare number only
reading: 35
